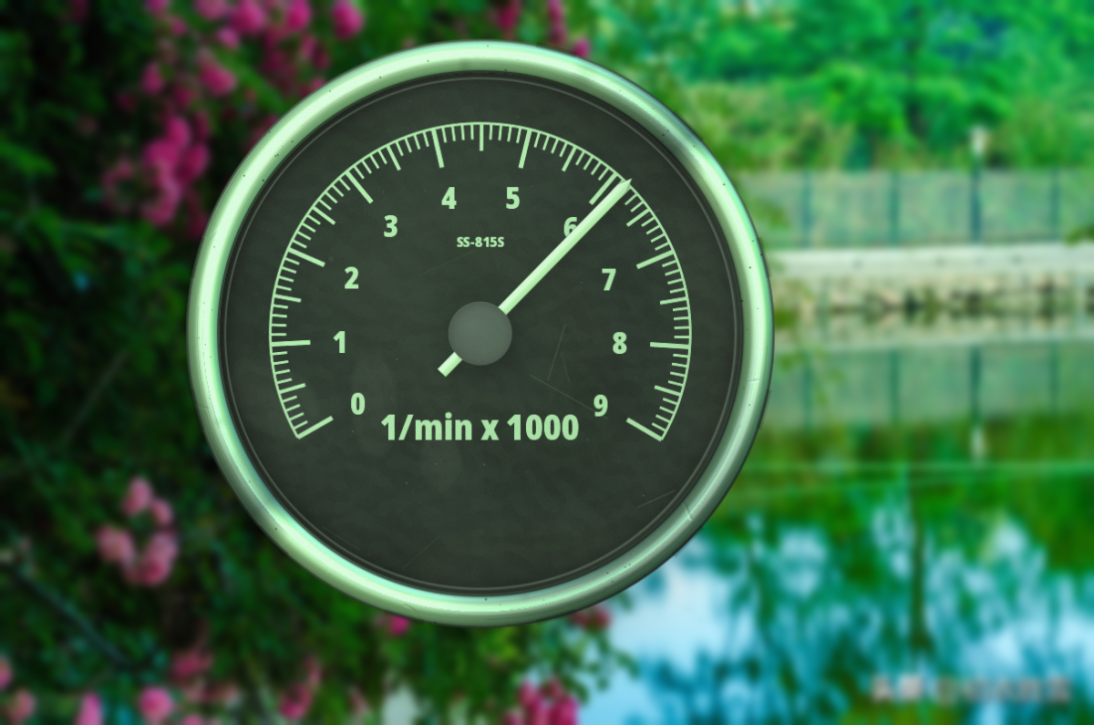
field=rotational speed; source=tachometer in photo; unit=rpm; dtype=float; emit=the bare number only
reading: 6150
